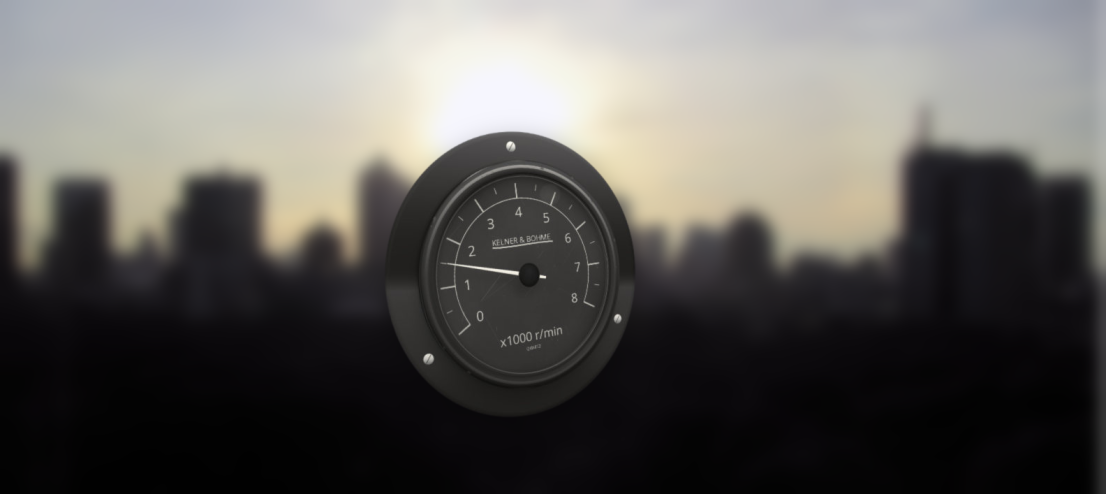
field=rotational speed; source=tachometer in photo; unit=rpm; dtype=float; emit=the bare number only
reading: 1500
